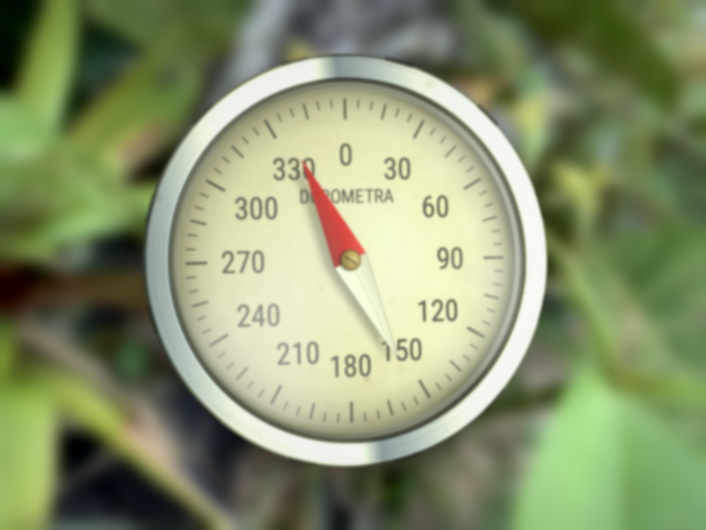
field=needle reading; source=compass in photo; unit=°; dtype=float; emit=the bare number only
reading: 335
